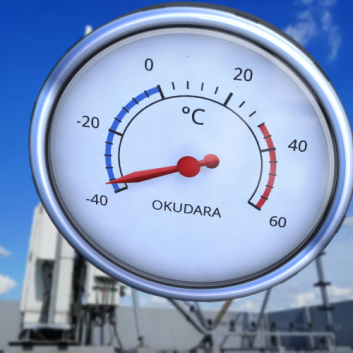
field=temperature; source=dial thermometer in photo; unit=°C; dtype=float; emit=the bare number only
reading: -36
